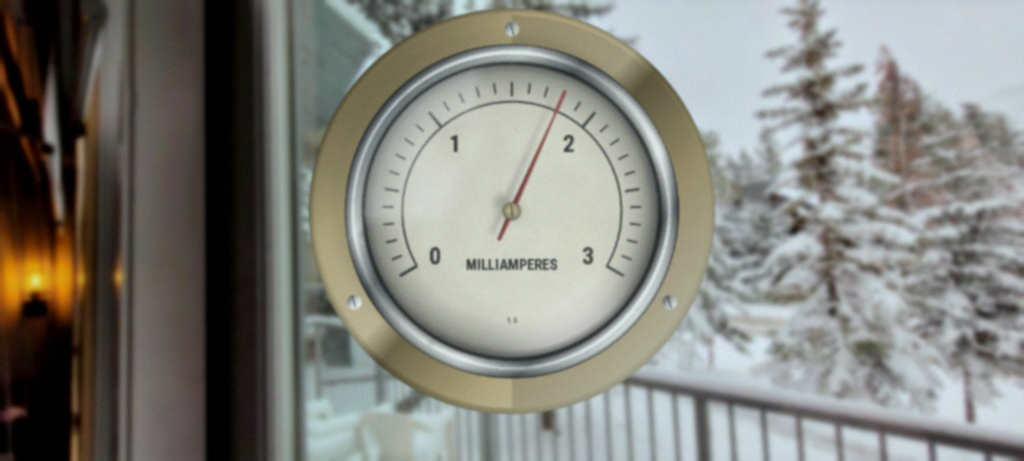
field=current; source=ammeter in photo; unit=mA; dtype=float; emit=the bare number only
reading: 1.8
